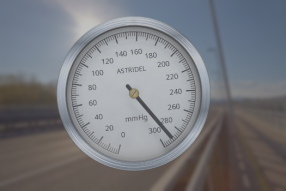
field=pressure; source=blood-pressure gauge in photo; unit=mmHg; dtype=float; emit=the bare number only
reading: 290
